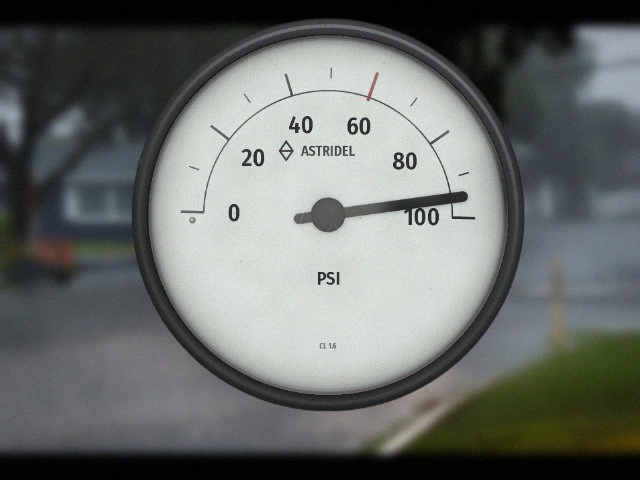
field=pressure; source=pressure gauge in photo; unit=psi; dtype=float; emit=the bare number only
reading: 95
